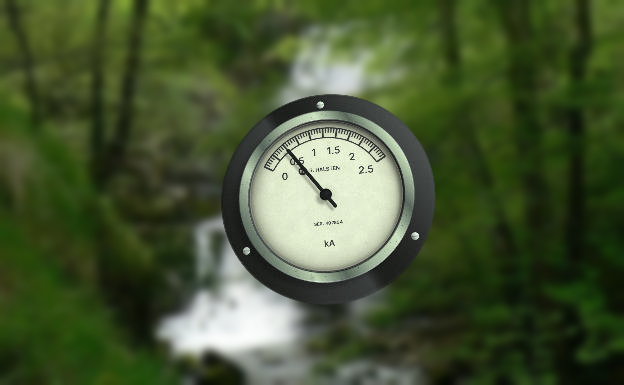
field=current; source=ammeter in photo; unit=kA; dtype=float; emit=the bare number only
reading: 0.5
